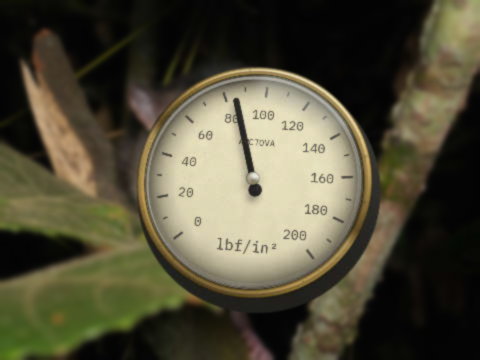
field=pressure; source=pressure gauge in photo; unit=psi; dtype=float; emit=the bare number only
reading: 85
